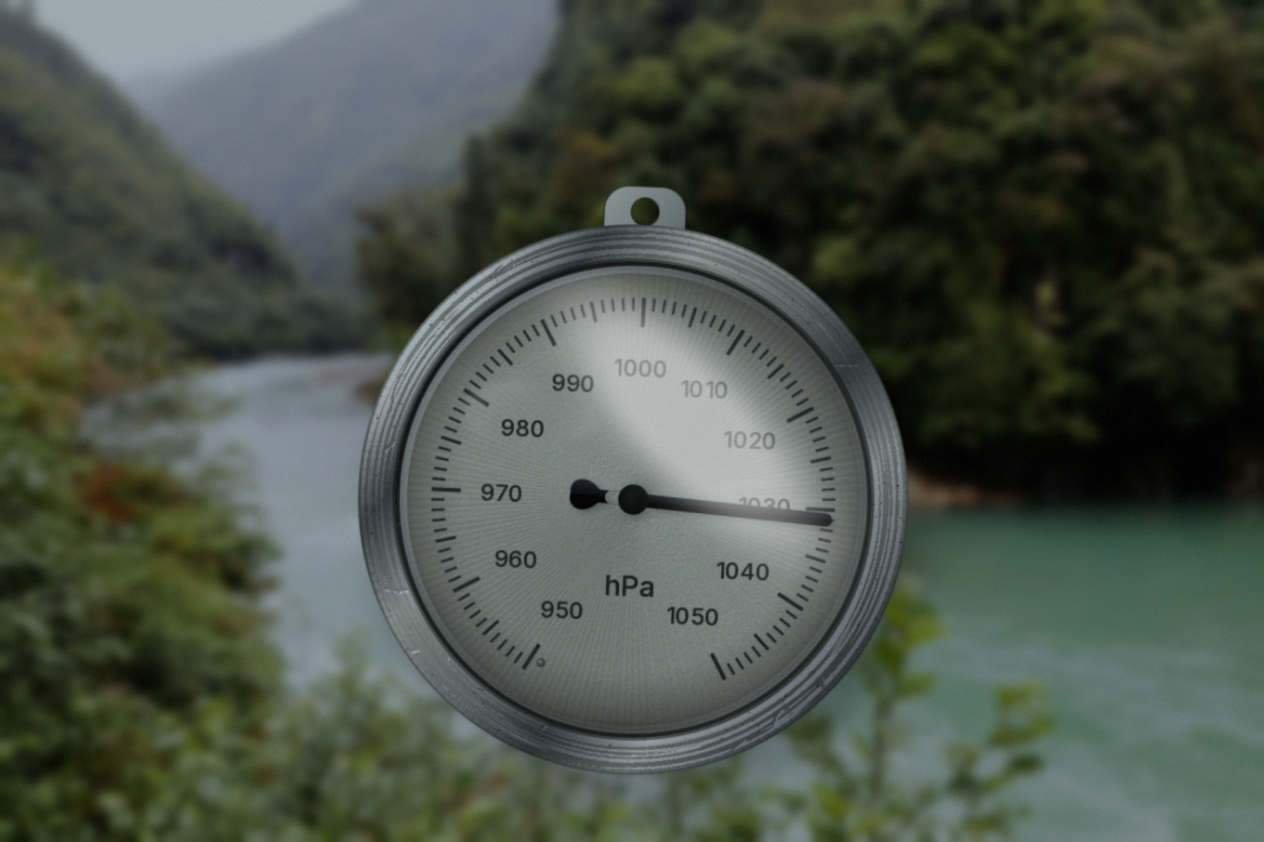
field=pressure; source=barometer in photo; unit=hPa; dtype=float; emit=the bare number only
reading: 1031
